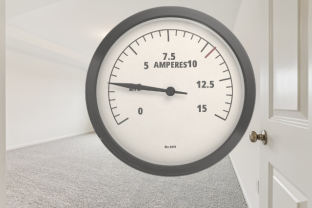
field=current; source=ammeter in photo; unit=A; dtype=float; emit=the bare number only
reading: 2.5
